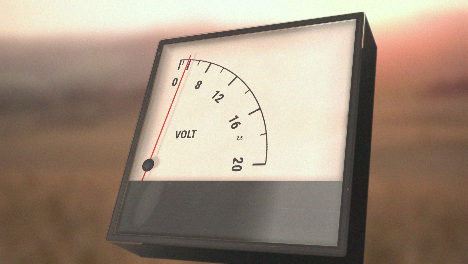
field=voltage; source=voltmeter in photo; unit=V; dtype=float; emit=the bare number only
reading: 4
